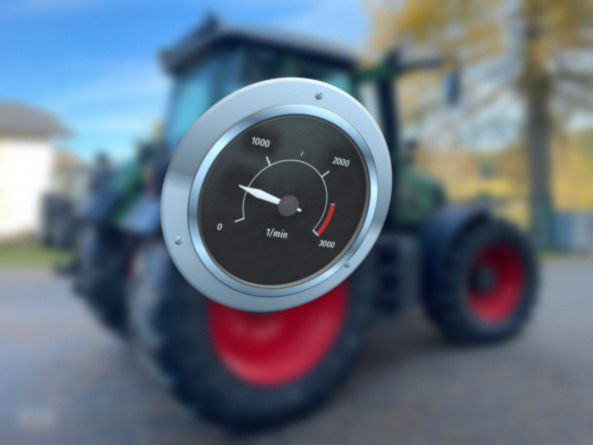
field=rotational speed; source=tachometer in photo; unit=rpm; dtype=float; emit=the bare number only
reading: 500
